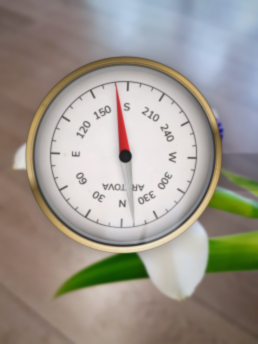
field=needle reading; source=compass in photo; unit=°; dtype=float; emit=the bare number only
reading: 170
